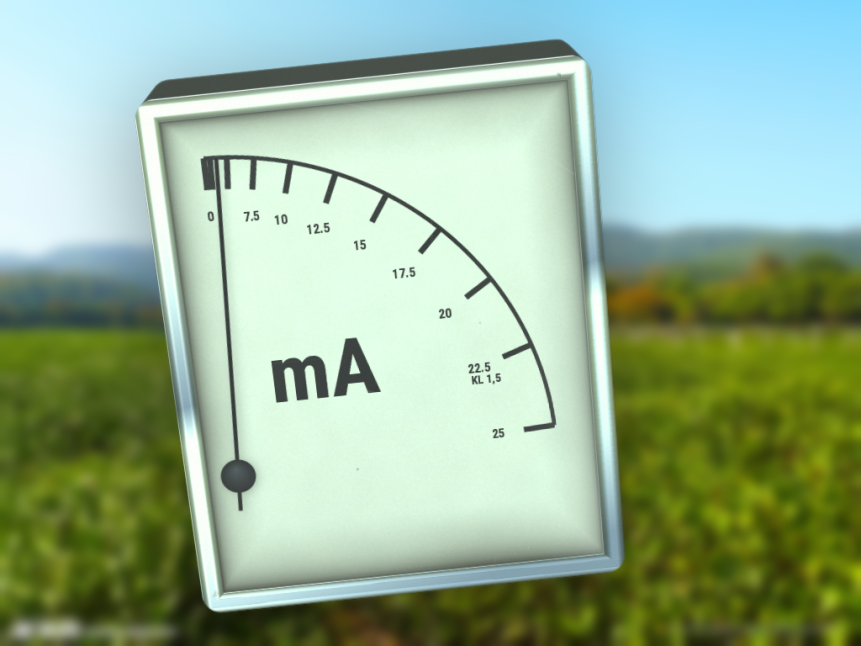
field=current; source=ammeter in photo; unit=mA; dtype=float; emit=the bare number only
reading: 3.75
